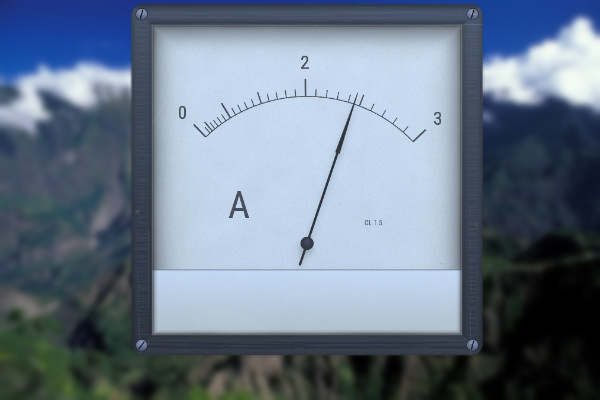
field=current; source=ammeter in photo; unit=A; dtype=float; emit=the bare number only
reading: 2.45
